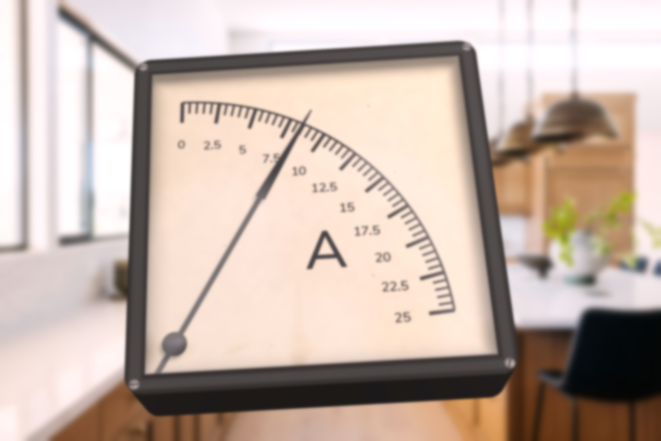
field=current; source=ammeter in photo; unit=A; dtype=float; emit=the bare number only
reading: 8.5
